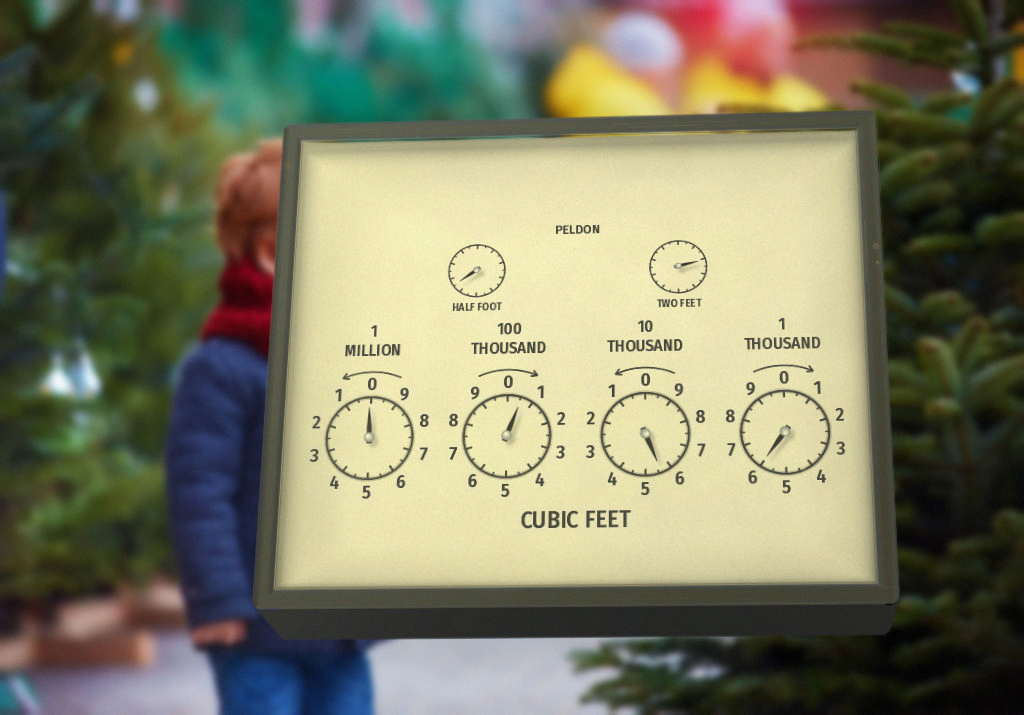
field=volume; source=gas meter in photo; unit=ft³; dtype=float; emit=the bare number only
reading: 5600
